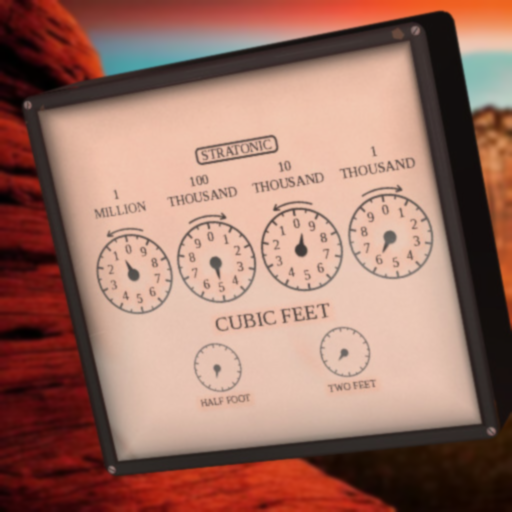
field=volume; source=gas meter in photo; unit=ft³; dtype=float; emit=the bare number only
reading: 49600
